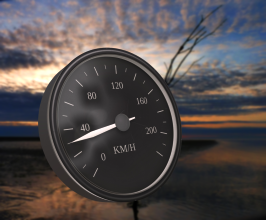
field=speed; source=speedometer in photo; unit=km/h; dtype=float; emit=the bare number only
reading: 30
